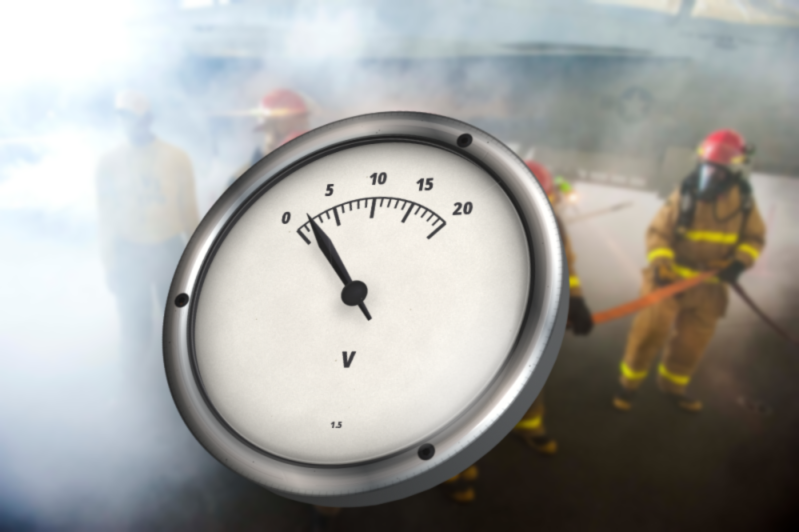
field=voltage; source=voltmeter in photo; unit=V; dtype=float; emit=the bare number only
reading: 2
